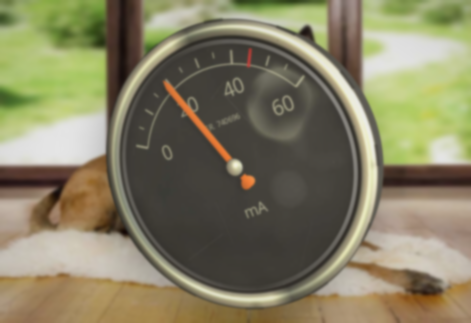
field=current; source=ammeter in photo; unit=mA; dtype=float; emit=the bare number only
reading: 20
